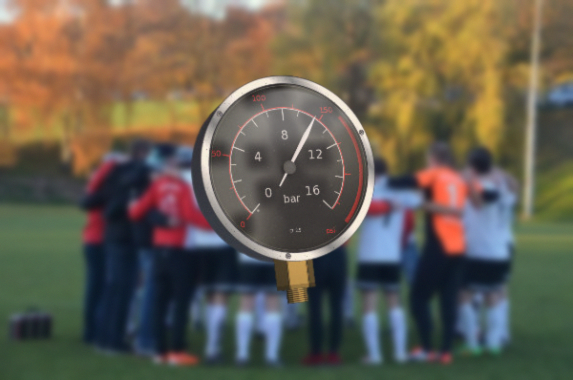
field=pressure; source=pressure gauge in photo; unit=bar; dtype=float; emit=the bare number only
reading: 10
